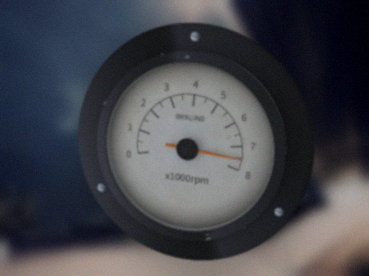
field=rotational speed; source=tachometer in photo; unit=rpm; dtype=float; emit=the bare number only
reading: 7500
